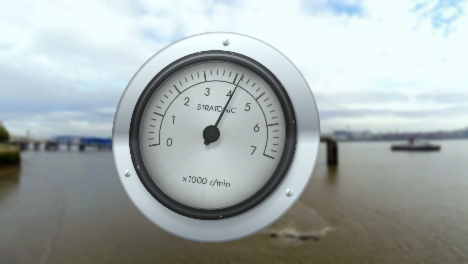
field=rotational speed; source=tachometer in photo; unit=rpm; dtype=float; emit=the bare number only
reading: 4200
